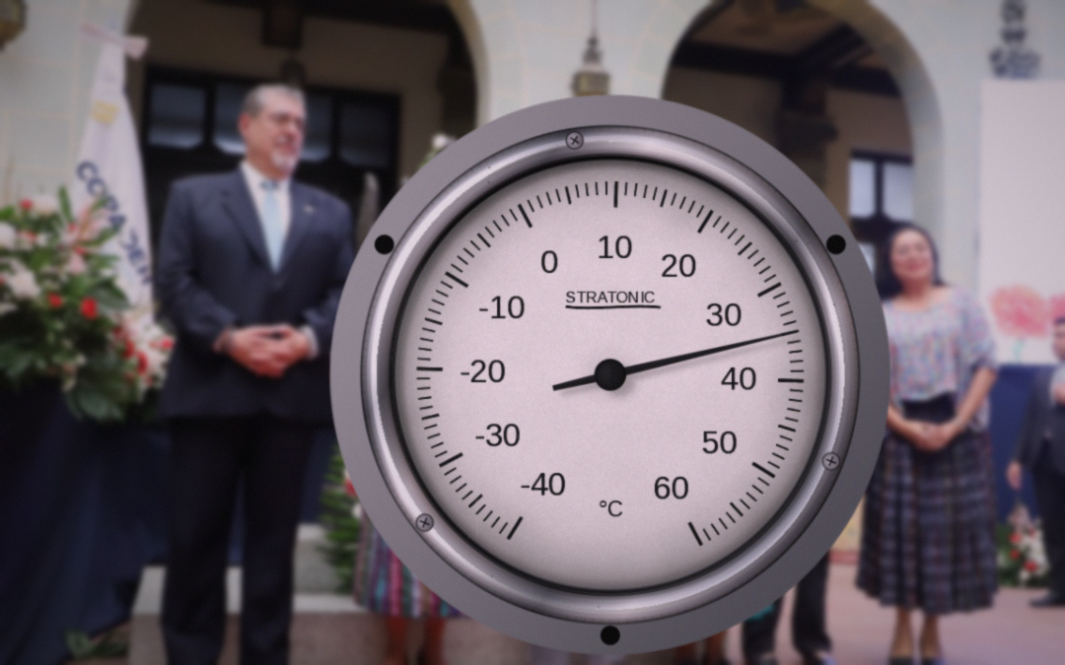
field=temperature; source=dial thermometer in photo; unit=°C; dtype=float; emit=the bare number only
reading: 35
